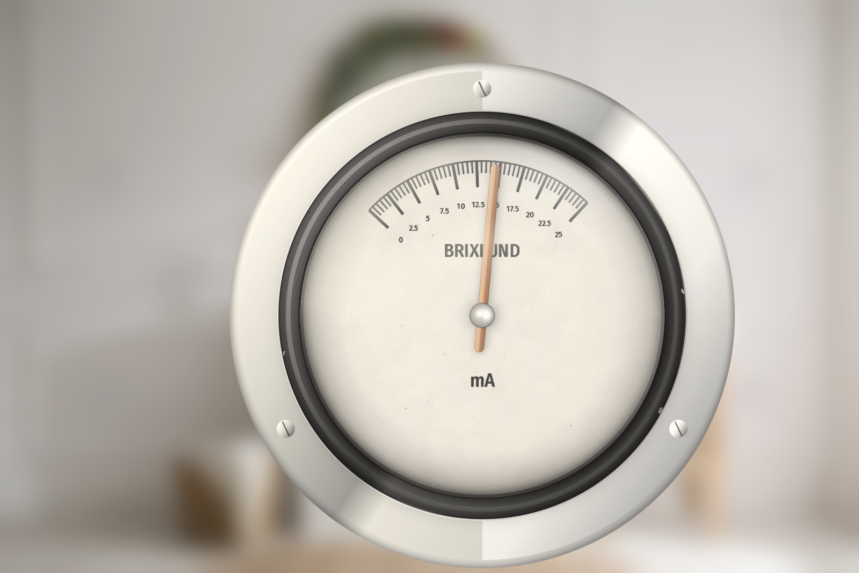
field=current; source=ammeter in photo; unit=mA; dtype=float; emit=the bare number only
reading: 14.5
